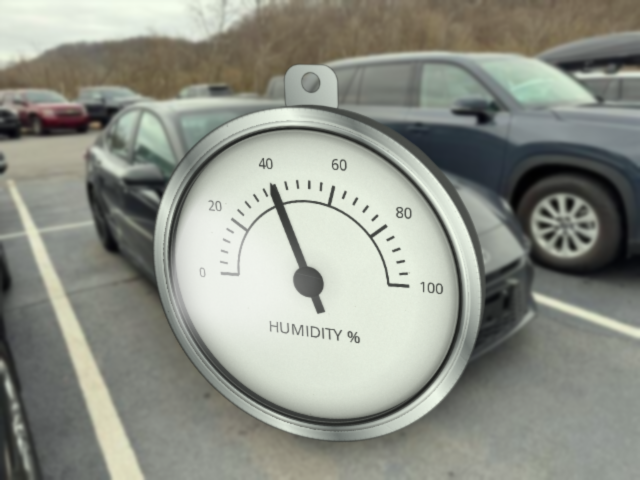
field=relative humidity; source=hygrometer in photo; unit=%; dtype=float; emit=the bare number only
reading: 40
